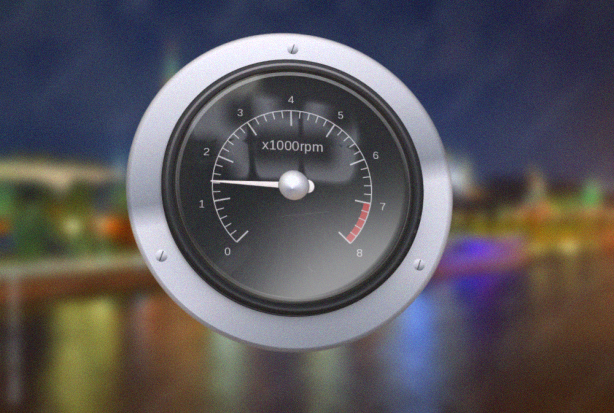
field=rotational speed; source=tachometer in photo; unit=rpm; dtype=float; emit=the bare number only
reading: 1400
